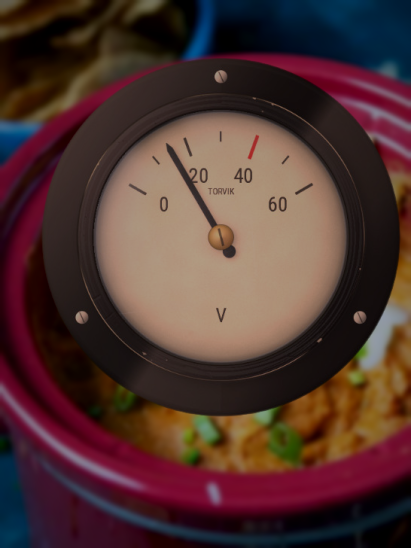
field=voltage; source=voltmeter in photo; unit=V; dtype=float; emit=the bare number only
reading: 15
